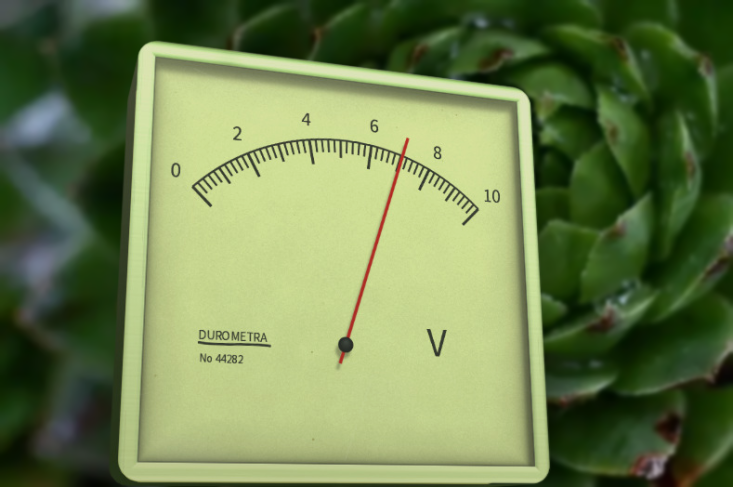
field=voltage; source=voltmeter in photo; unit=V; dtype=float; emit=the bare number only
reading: 7
